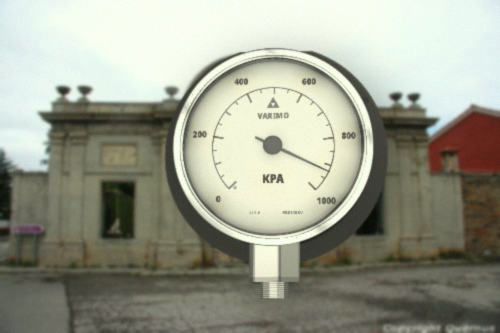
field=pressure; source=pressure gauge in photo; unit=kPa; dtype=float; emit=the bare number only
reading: 925
